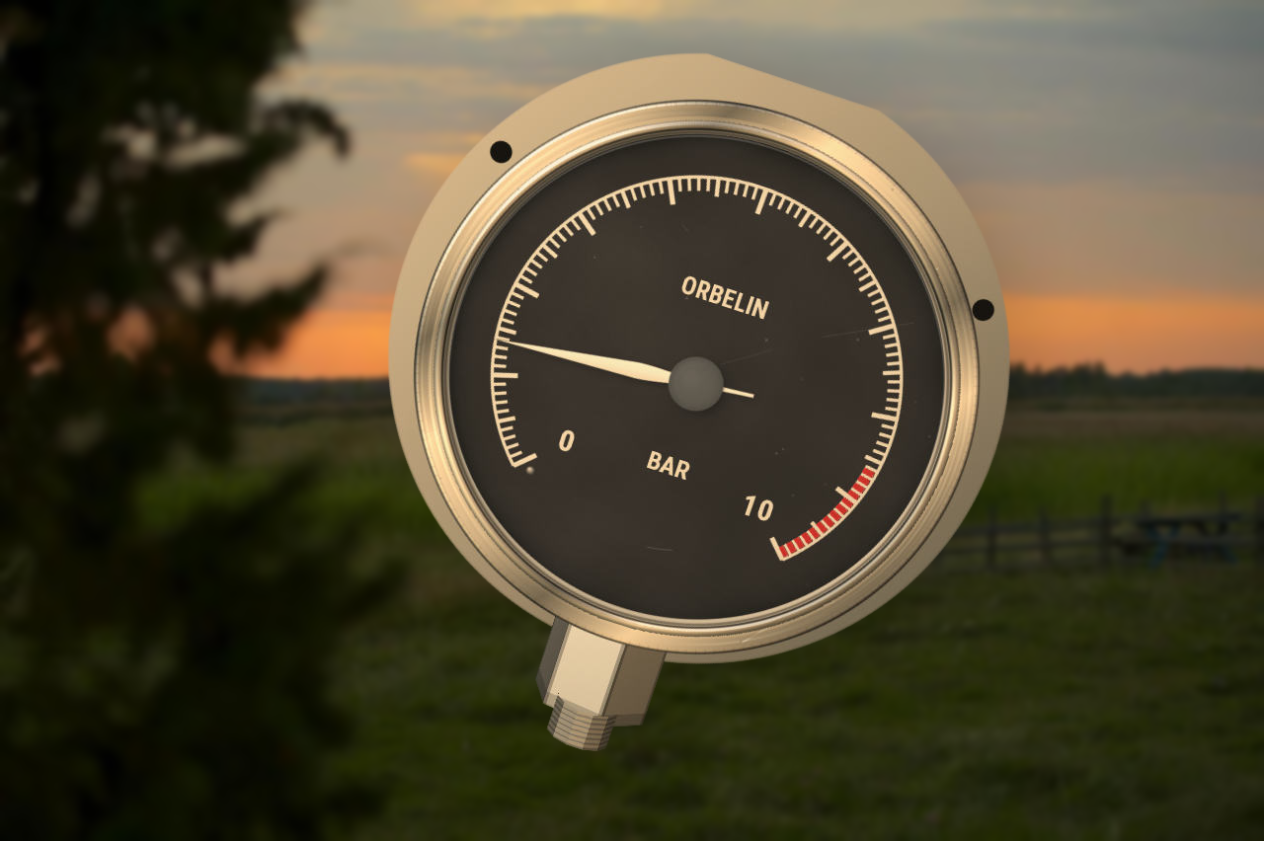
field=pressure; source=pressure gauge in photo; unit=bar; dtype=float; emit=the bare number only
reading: 1.4
